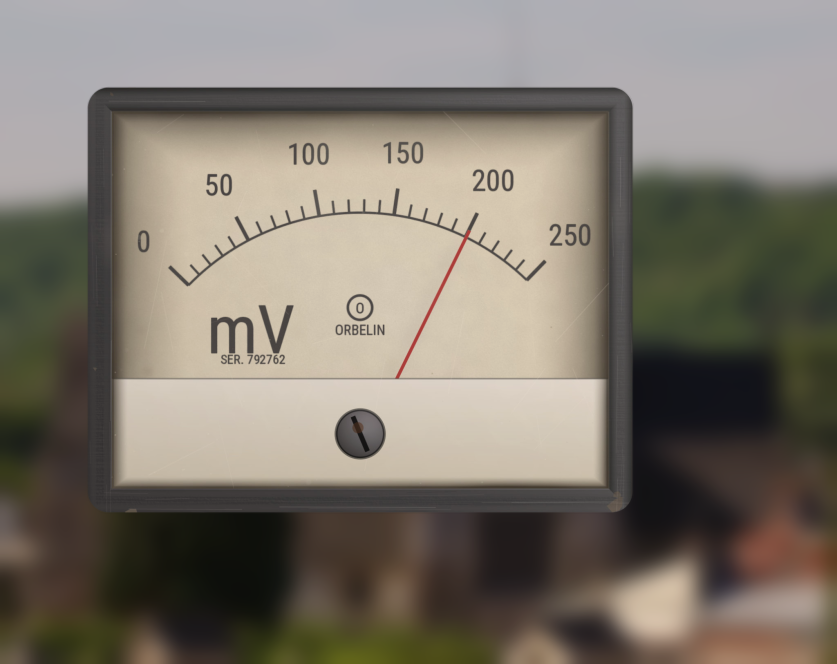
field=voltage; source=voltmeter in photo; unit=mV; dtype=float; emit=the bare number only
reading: 200
